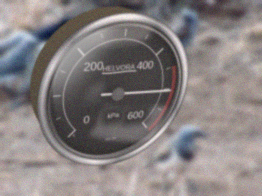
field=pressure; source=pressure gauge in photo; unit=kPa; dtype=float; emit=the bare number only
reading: 500
